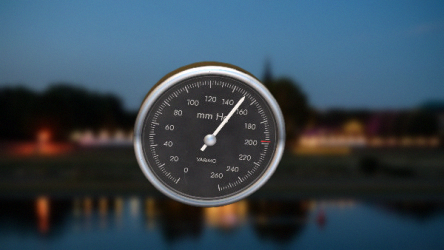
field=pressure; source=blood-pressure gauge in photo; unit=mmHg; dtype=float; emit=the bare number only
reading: 150
